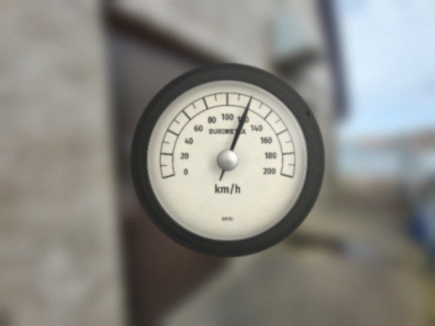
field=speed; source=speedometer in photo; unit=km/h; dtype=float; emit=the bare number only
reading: 120
